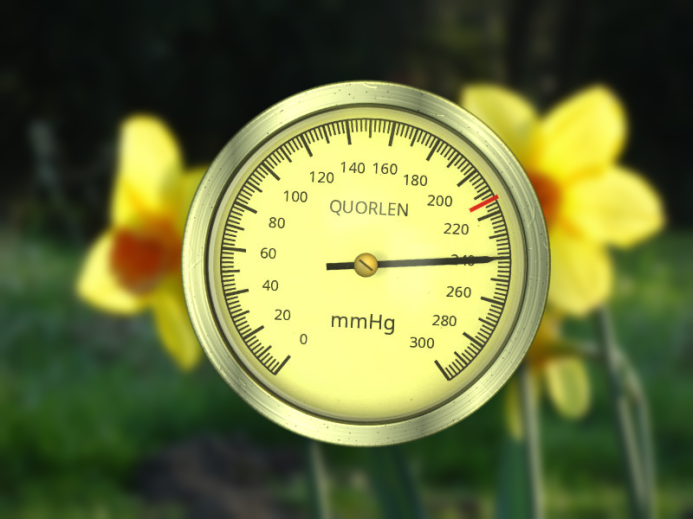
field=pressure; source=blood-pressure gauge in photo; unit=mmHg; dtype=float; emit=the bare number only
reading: 240
